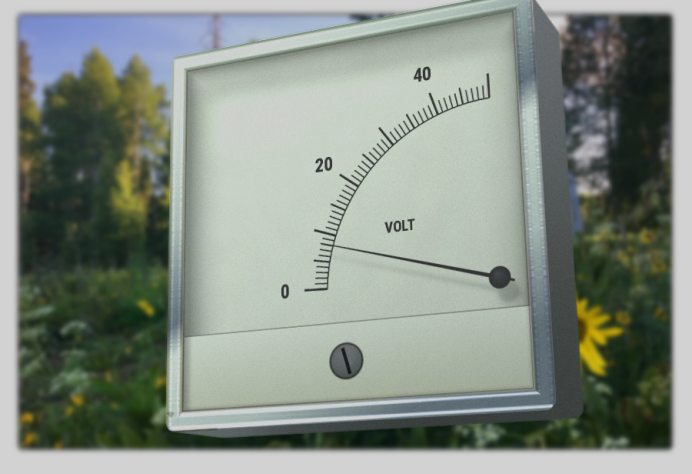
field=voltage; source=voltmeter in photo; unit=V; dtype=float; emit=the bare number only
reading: 8
